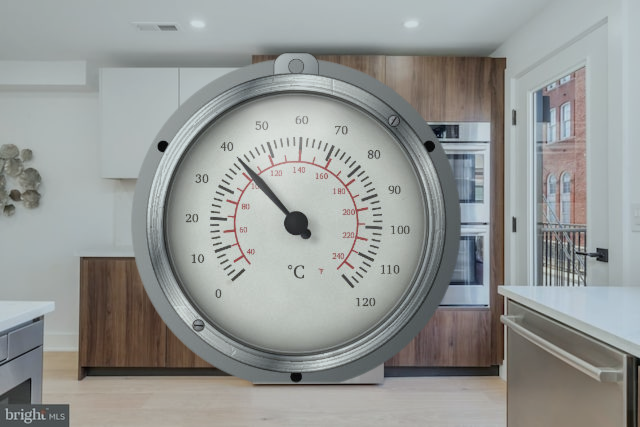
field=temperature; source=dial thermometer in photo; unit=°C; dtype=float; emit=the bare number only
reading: 40
